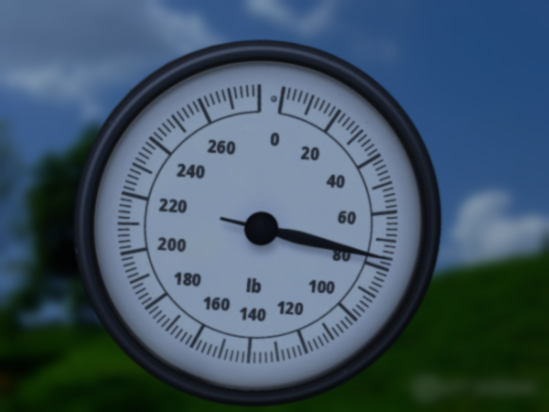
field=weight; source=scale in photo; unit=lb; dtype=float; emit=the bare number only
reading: 76
